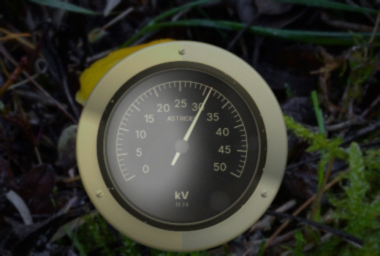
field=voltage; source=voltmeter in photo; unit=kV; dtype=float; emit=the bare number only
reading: 31
